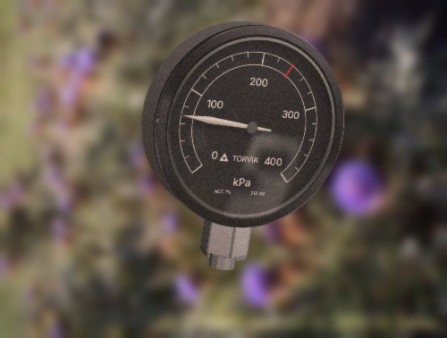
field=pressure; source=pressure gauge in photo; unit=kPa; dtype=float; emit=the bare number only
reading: 70
